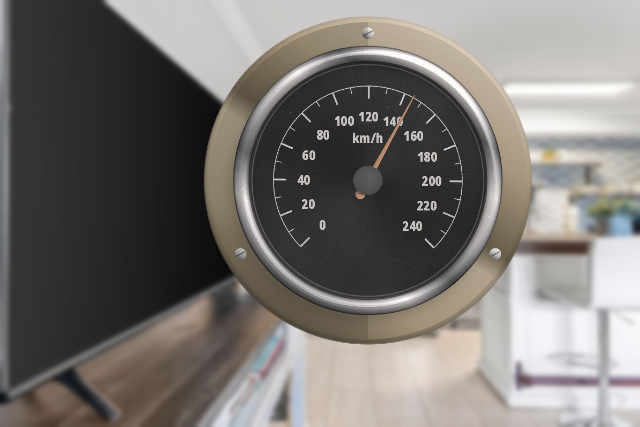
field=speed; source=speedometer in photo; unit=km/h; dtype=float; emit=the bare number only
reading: 145
